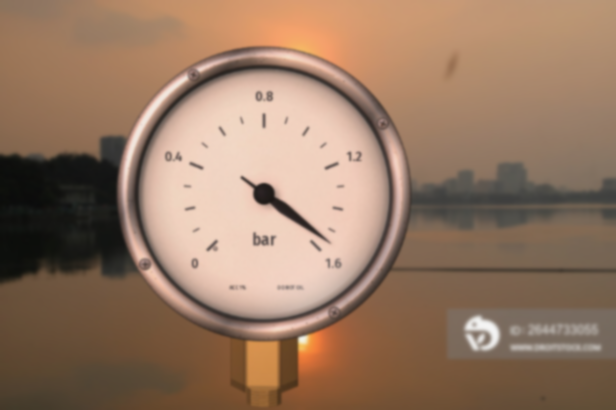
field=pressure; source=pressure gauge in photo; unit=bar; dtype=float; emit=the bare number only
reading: 1.55
